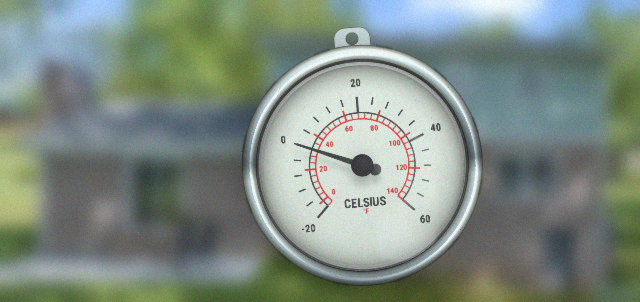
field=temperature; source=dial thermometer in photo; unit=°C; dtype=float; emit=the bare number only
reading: 0
